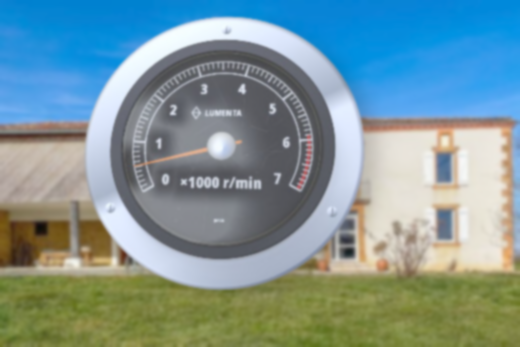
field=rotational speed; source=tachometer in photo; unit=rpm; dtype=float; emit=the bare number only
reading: 500
